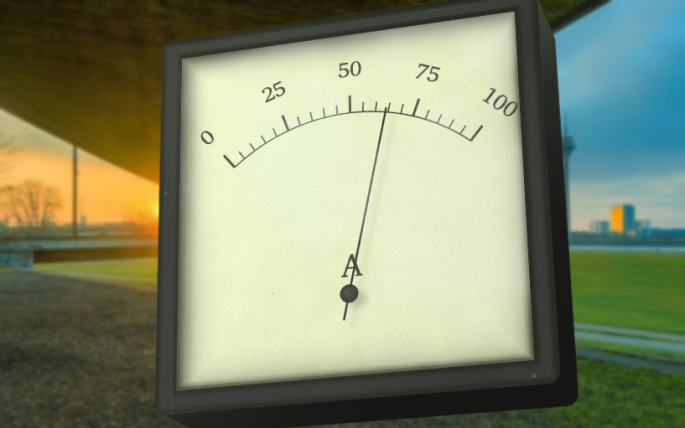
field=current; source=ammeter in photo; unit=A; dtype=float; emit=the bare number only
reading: 65
